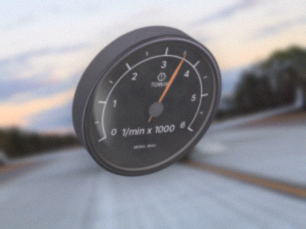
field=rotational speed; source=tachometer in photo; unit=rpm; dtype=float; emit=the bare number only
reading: 3500
